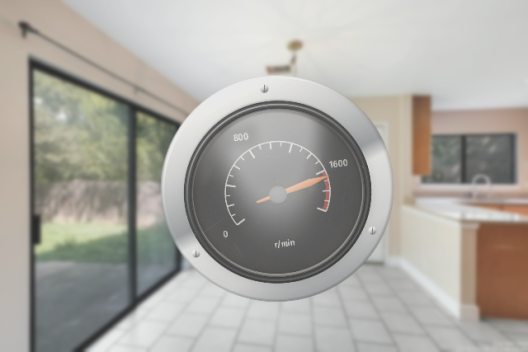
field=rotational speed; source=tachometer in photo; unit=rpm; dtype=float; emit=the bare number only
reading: 1650
